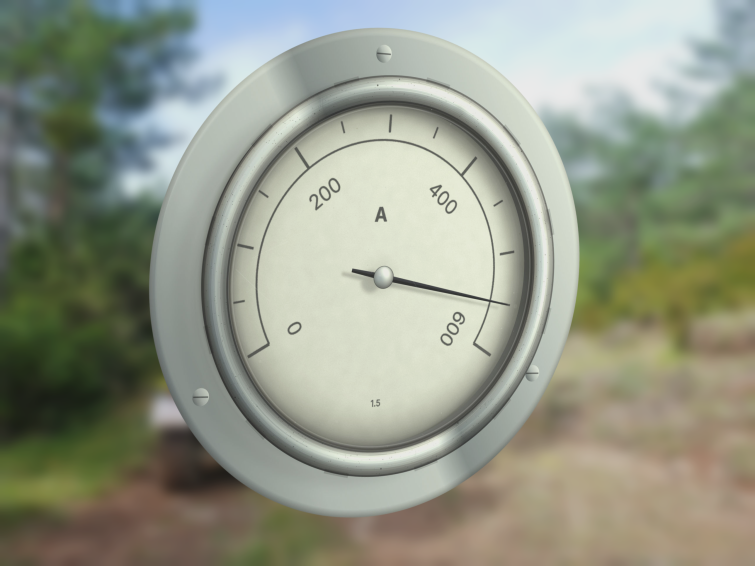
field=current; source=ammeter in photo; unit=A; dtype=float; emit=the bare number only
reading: 550
